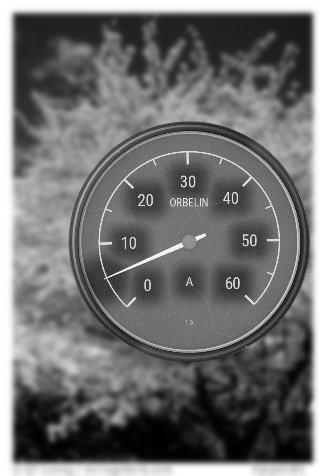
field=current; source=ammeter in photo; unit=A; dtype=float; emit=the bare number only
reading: 5
